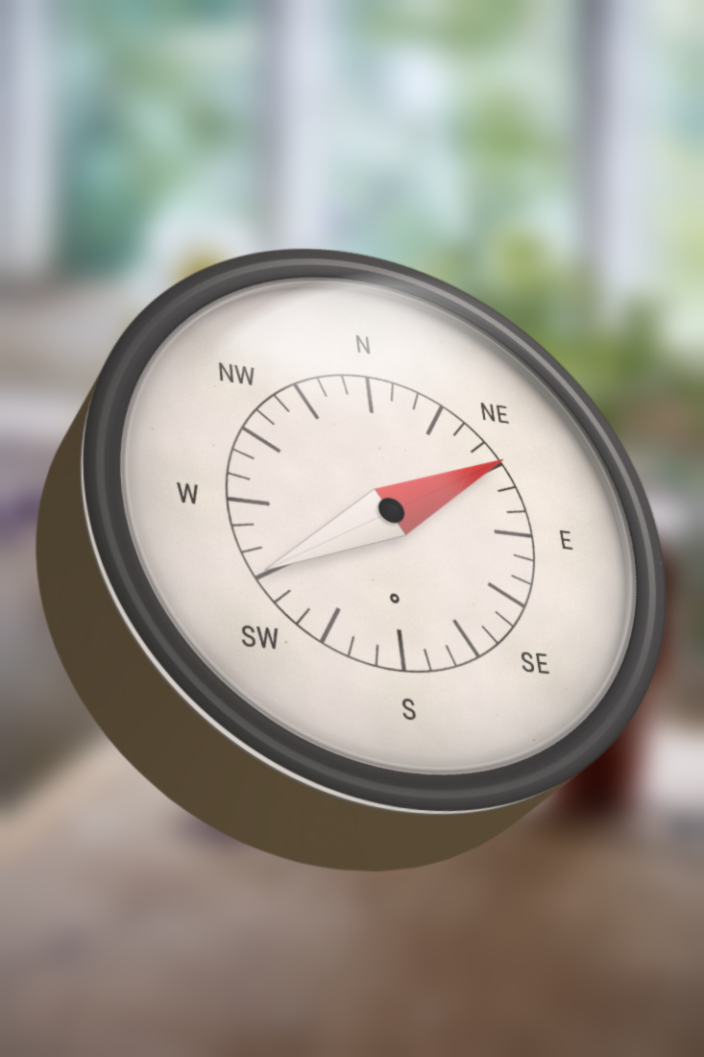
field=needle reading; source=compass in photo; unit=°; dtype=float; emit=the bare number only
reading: 60
